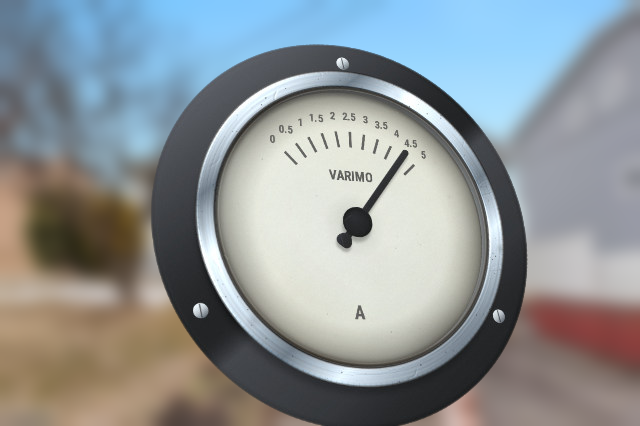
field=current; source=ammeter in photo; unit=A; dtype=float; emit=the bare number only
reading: 4.5
